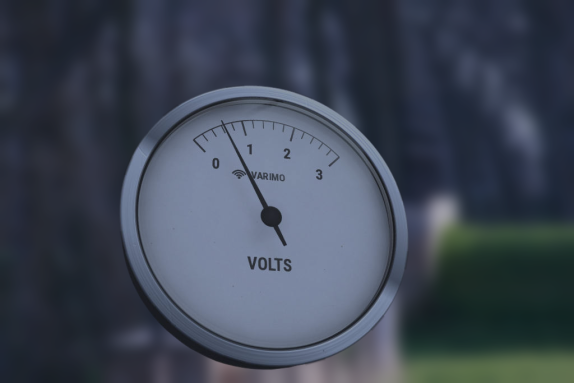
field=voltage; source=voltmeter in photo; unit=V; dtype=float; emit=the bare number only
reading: 0.6
